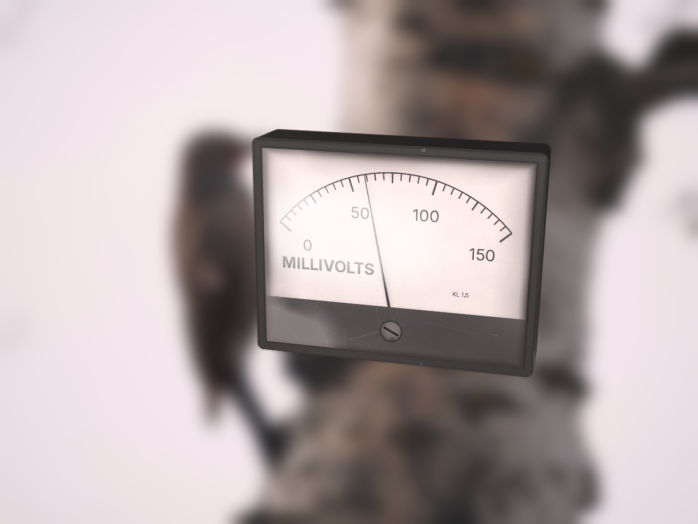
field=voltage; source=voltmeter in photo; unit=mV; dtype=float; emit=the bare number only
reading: 60
